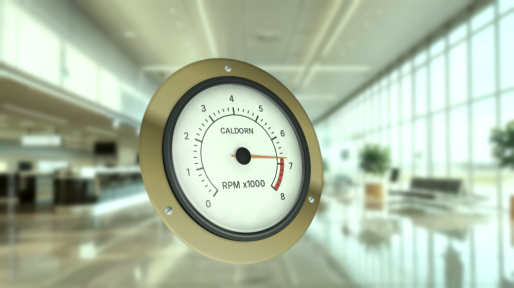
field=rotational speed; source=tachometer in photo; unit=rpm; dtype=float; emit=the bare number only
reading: 6800
